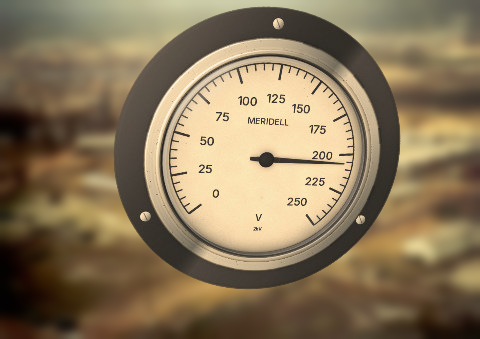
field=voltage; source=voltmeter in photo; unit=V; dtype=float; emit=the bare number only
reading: 205
